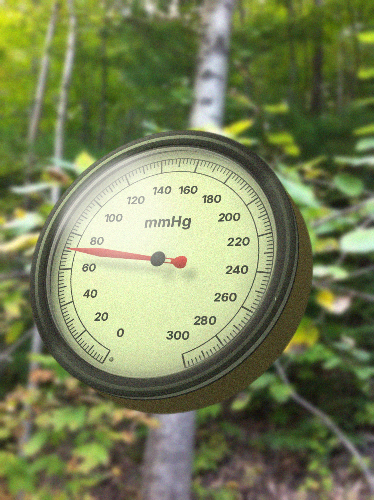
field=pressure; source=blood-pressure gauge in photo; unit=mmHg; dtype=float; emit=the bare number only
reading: 70
